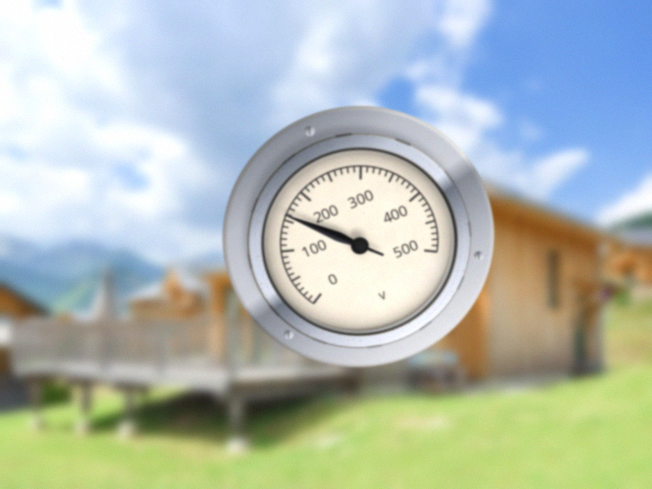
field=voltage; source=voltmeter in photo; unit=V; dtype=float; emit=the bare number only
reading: 160
